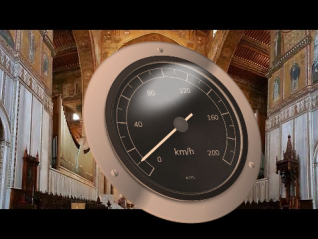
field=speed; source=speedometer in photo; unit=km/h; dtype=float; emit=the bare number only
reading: 10
